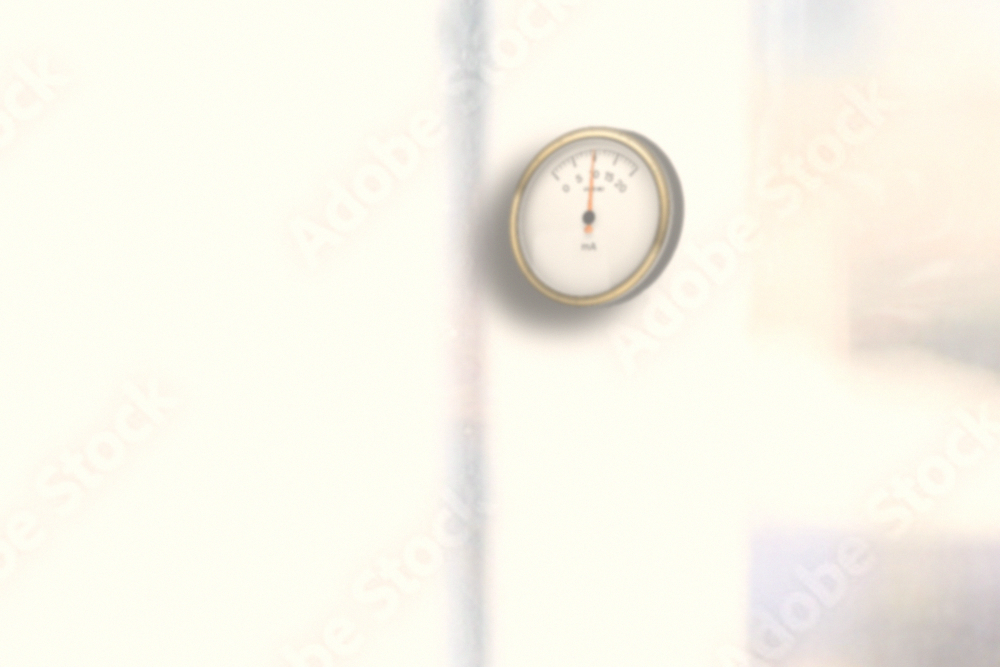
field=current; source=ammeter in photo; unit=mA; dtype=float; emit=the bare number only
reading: 10
